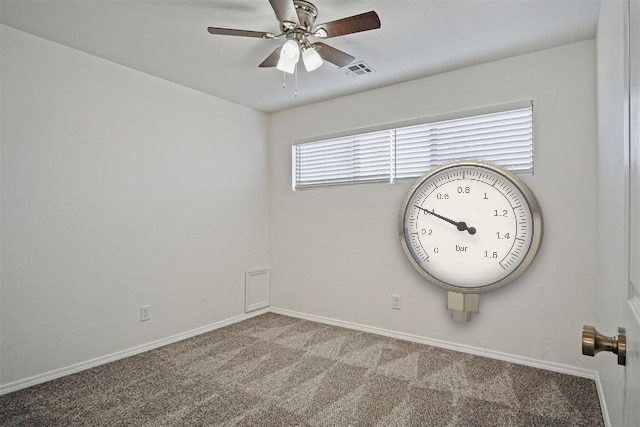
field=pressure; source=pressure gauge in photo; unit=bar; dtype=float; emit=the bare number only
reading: 0.4
